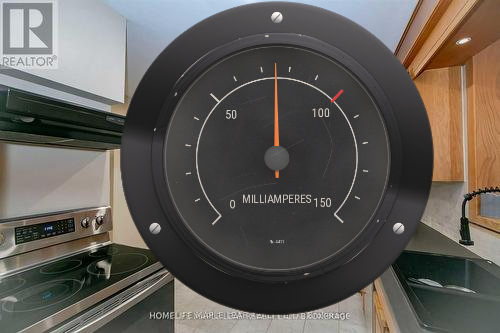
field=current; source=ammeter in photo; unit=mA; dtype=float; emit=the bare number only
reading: 75
